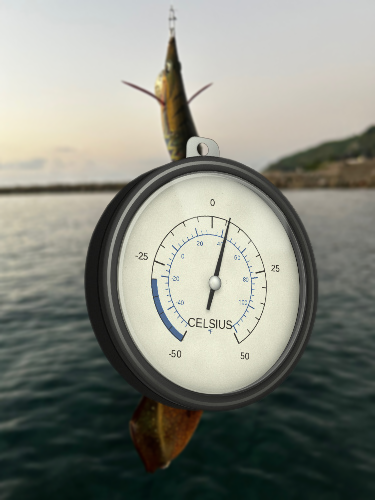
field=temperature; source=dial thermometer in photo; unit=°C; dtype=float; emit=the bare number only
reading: 5
